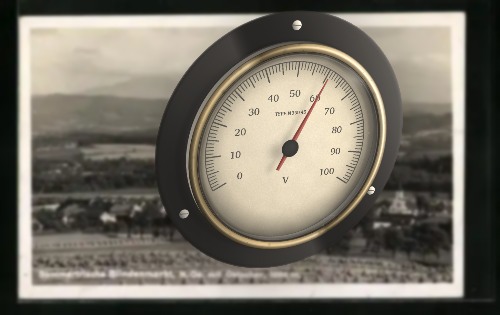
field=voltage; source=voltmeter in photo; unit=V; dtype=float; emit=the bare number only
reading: 60
